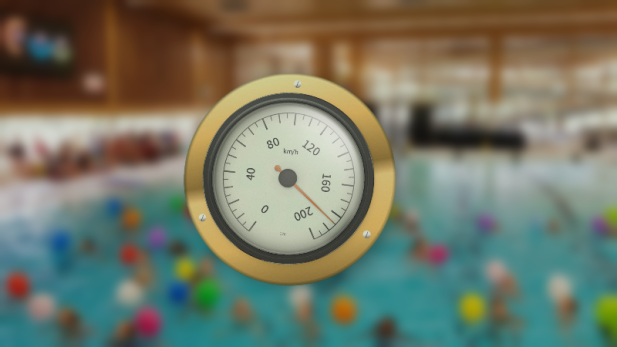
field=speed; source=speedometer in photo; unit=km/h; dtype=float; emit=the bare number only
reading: 185
